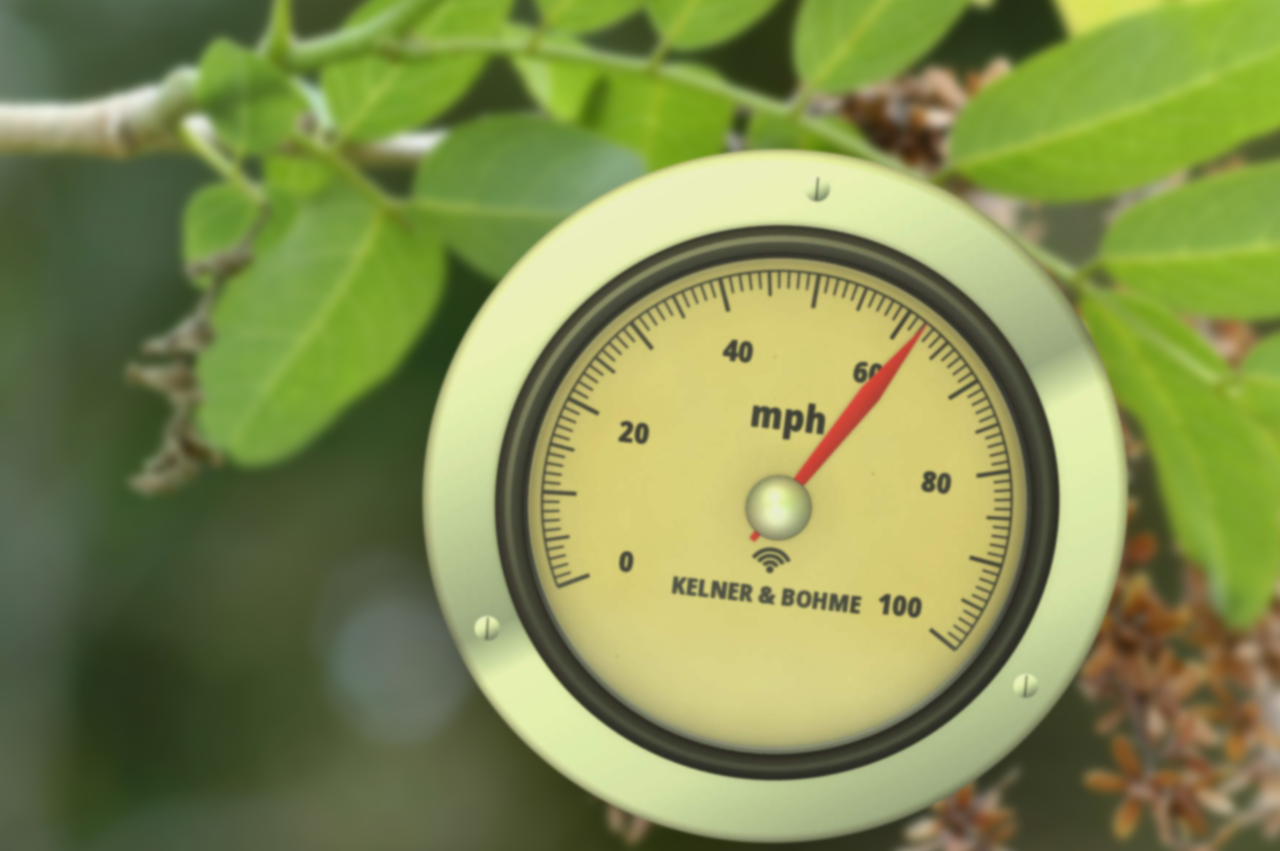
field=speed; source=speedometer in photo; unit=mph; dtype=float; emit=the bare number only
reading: 62
